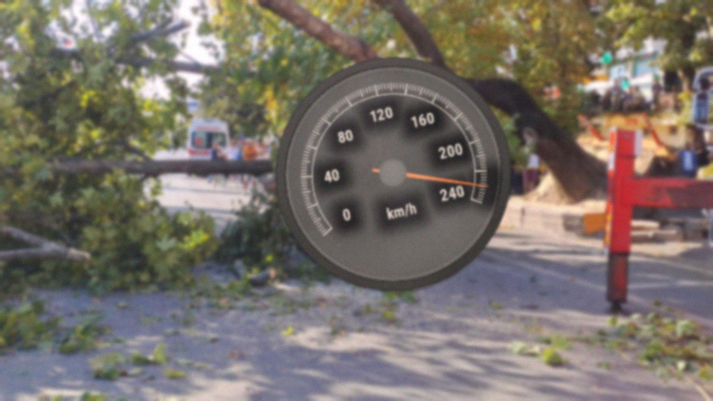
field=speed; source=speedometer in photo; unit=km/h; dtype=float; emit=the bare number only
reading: 230
